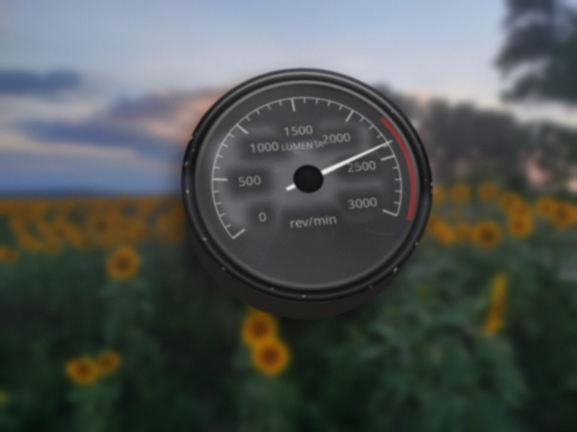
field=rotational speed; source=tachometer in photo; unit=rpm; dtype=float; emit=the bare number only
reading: 2400
